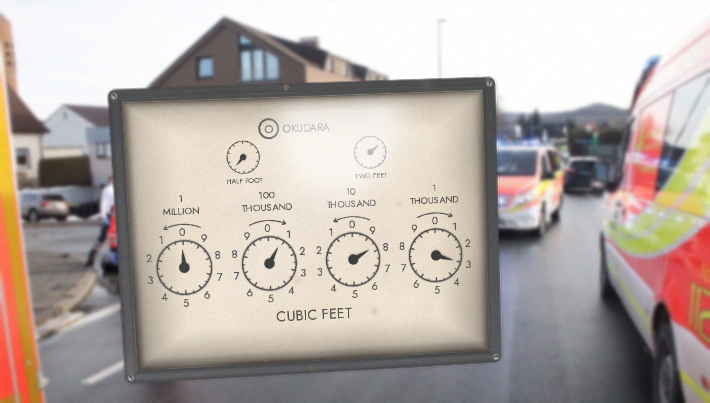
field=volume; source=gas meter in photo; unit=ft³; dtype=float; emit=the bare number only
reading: 8300
